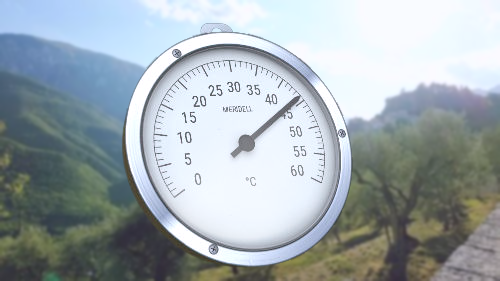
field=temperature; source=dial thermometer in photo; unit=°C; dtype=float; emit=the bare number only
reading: 44
